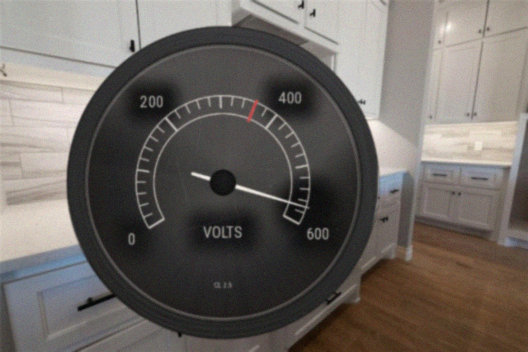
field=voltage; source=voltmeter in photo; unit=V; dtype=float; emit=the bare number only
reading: 570
